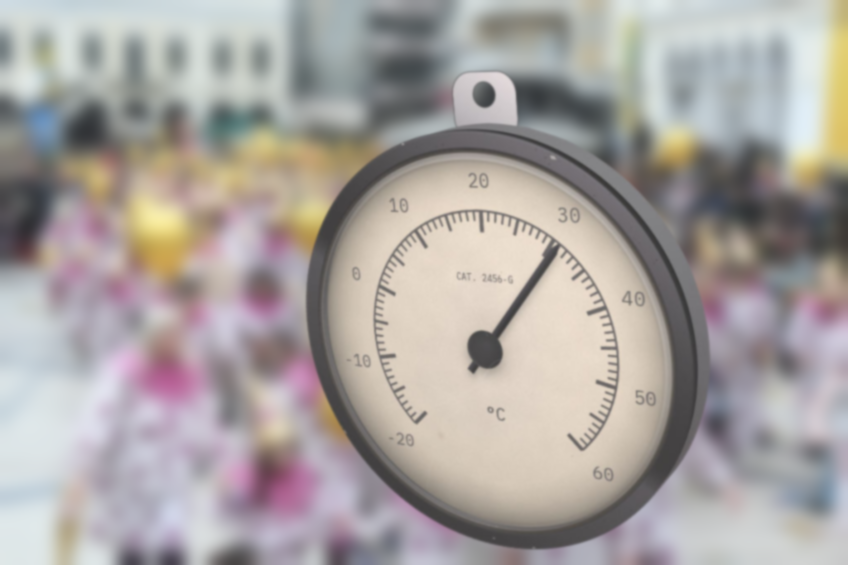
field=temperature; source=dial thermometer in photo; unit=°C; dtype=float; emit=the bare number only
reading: 31
